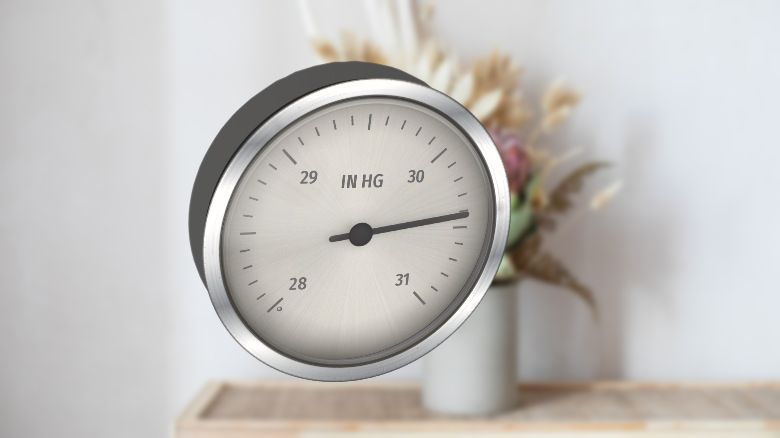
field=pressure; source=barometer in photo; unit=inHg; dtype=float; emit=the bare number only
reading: 30.4
